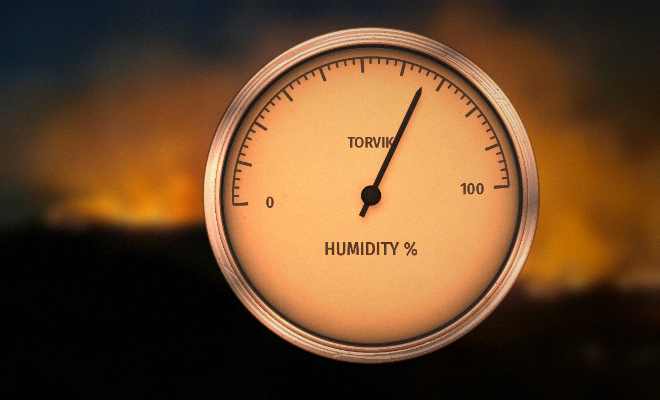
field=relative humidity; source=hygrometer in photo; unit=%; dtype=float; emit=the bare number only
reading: 66
